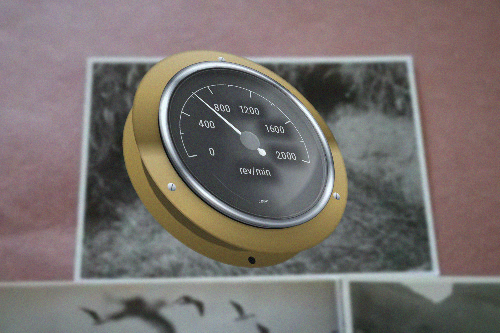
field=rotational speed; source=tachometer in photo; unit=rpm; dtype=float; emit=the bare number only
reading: 600
